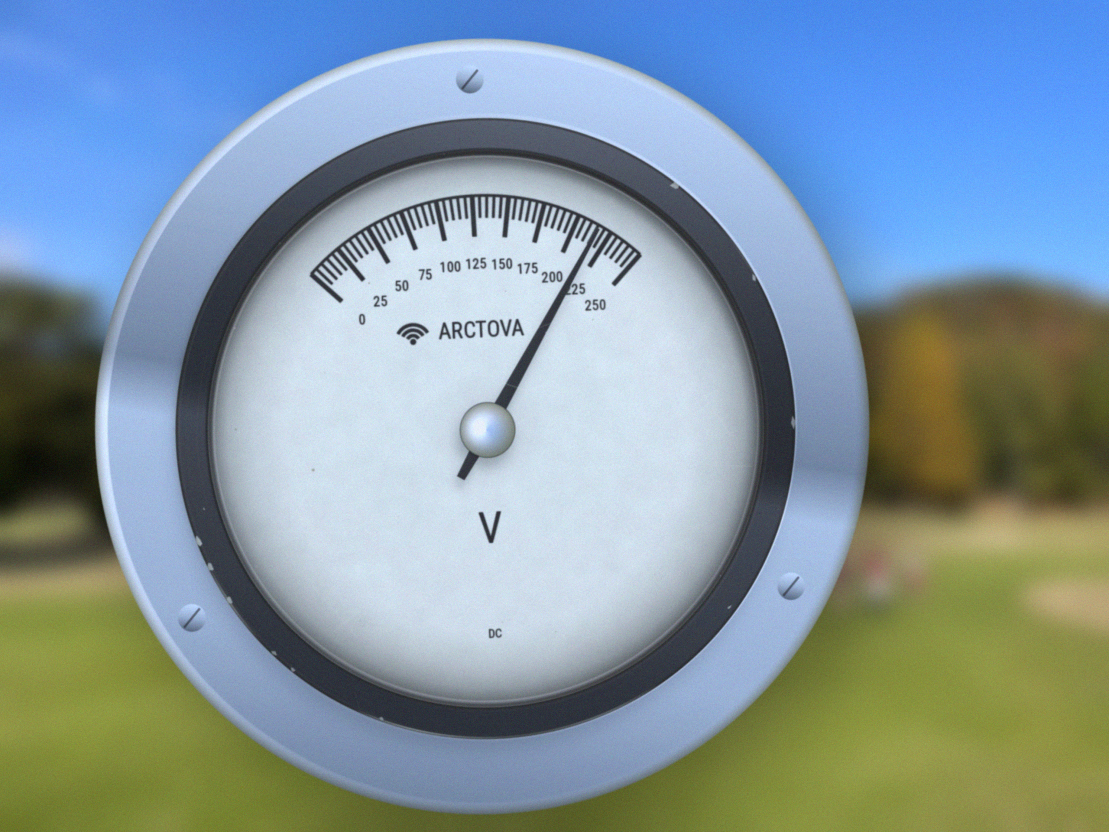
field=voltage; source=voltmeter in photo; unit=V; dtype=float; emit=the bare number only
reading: 215
